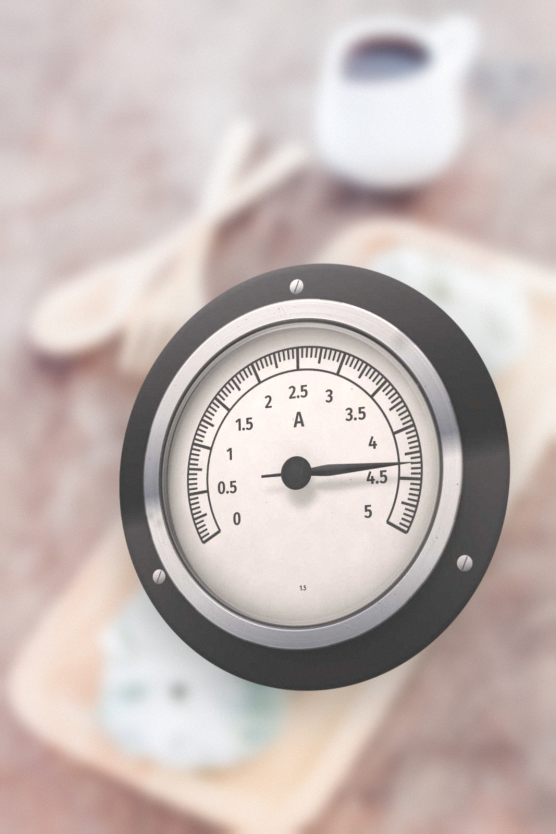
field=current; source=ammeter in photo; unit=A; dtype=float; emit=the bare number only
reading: 4.35
